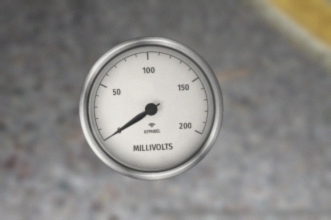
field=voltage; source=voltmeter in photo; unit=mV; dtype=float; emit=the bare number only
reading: 0
